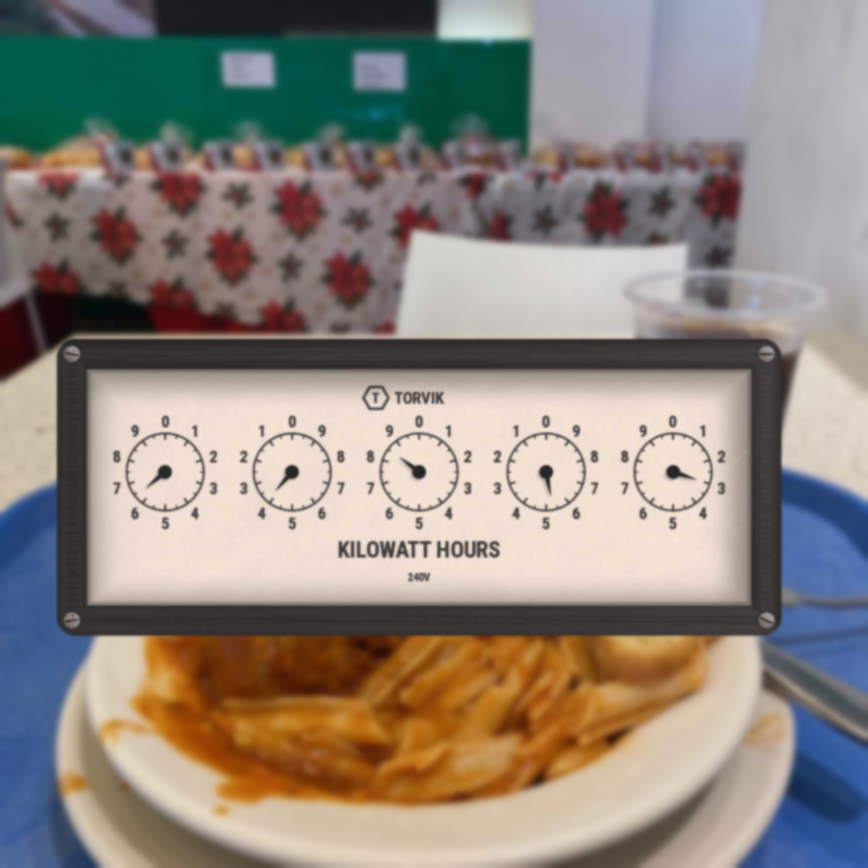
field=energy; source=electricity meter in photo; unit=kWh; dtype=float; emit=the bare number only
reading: 63853
